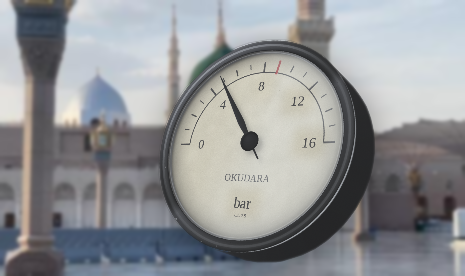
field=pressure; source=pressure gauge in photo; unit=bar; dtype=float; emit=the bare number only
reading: 5
